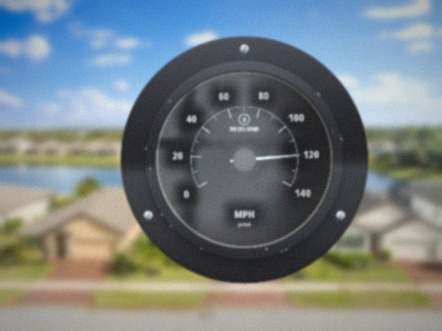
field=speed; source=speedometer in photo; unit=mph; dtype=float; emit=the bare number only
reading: 120
